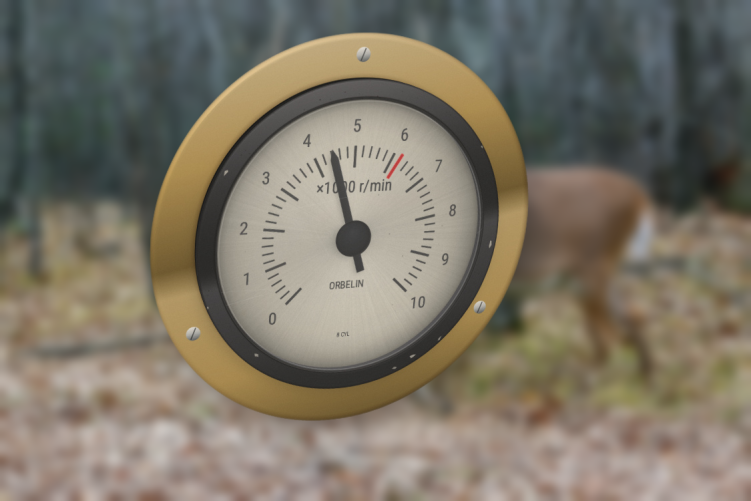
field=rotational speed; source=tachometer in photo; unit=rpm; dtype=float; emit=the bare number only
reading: 4400
